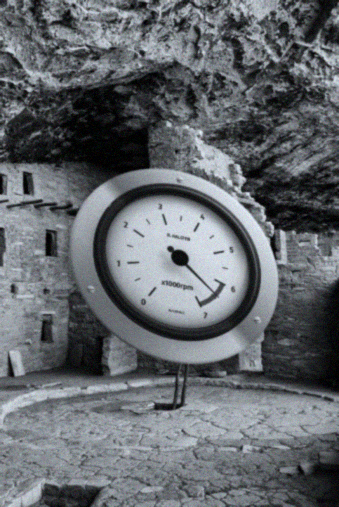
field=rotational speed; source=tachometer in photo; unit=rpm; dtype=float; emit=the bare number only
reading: 6500
